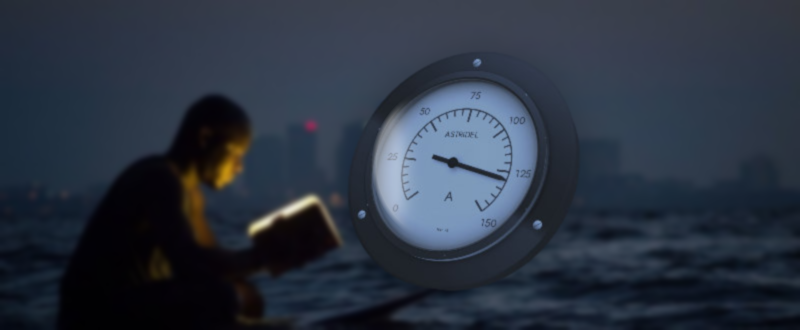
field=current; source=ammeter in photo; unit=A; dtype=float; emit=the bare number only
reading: 130
